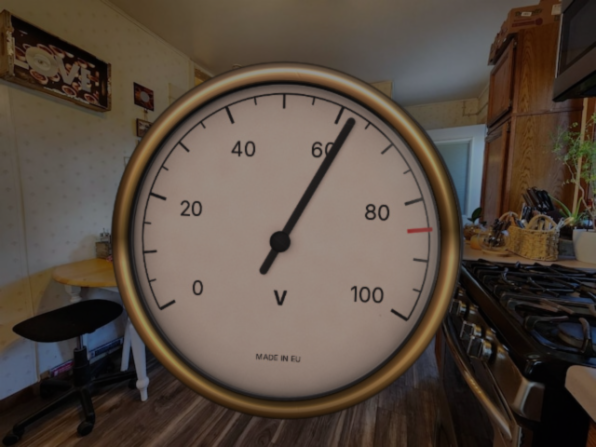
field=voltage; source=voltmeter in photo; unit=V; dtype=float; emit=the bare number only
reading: 62.5
